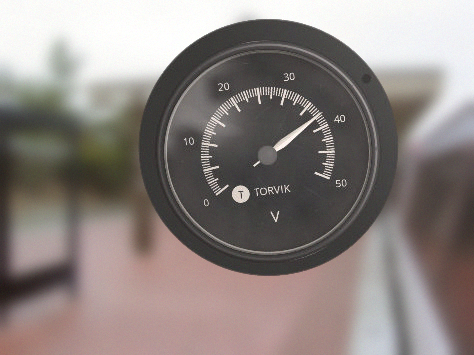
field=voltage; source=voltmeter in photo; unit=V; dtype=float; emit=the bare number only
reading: 37.5
